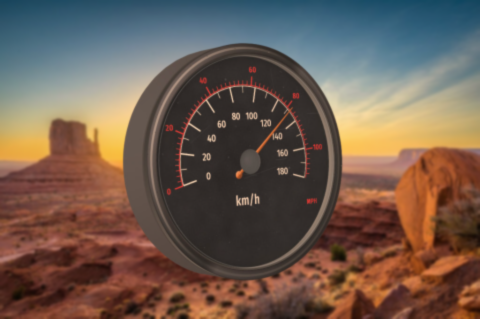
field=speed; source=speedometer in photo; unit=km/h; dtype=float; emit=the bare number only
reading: 130
